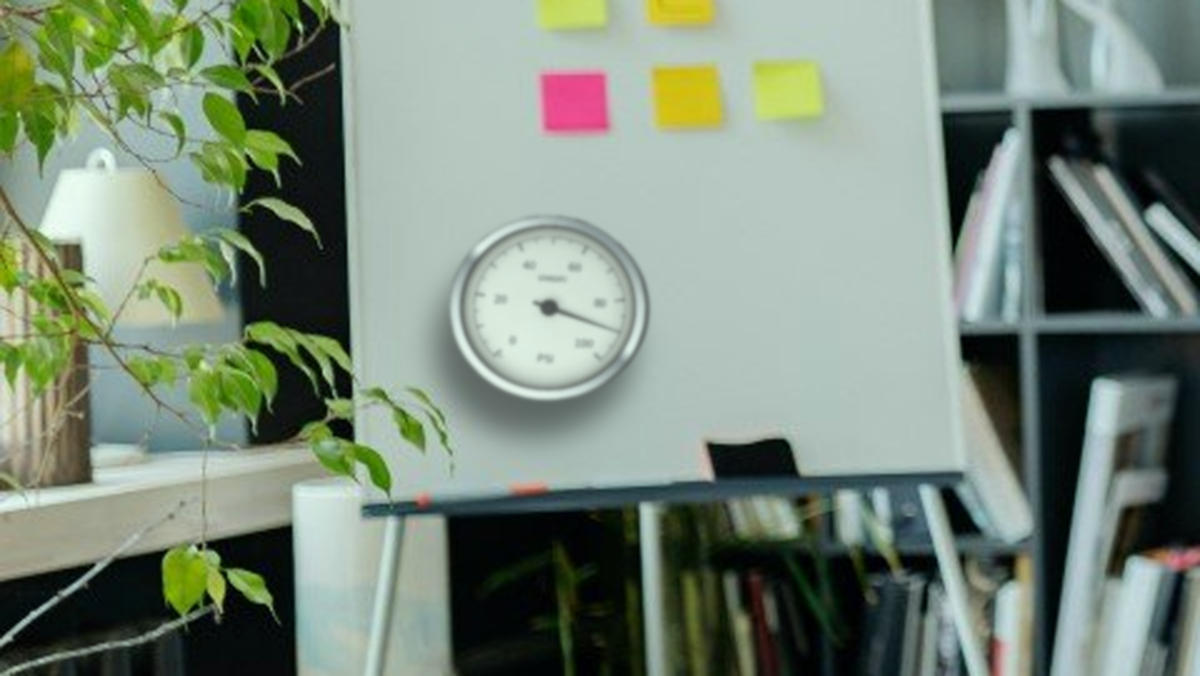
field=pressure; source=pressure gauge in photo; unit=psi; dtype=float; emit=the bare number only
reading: 90
